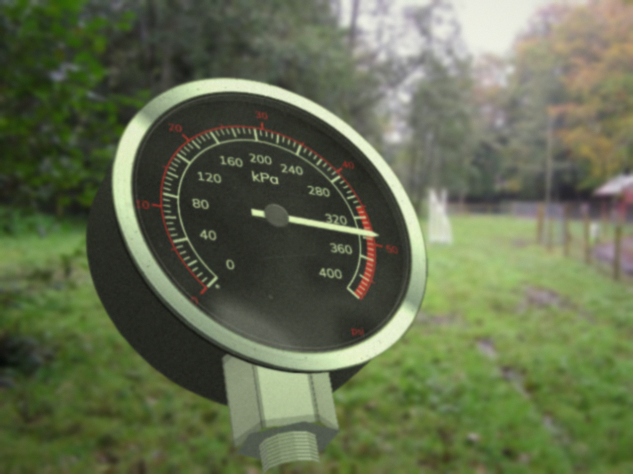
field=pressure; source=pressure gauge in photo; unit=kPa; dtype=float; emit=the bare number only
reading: 340
